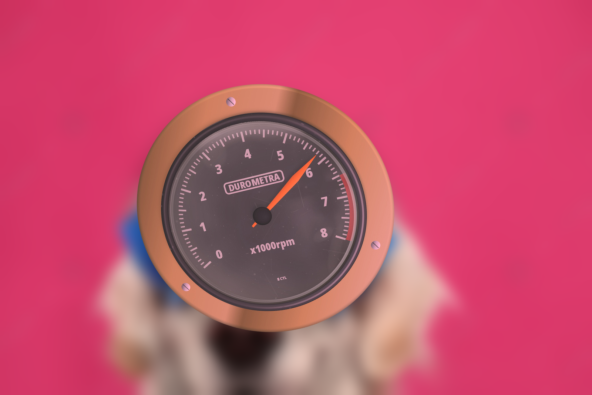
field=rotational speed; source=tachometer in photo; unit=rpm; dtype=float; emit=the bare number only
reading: 5800
